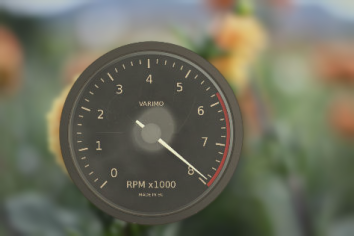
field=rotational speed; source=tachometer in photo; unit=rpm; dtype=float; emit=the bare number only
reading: 7900
